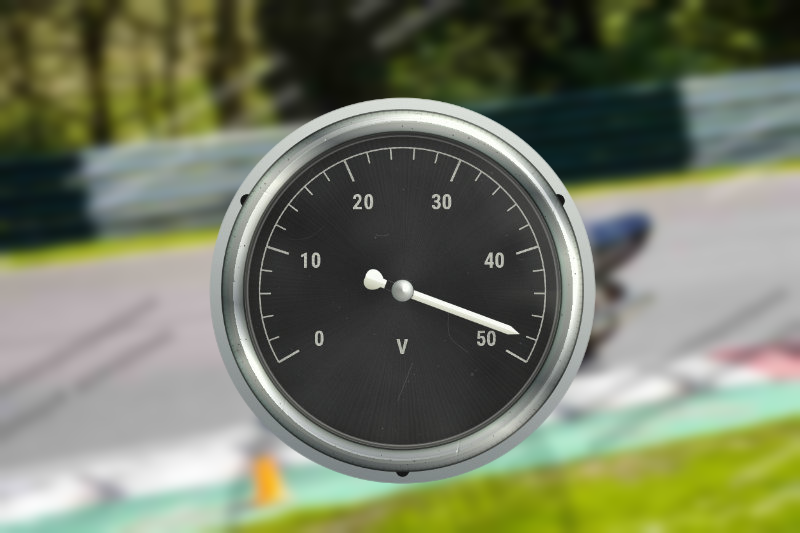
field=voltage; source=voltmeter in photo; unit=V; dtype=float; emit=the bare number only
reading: 48
